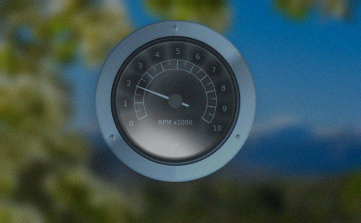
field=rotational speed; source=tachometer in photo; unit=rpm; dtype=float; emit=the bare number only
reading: 2000
